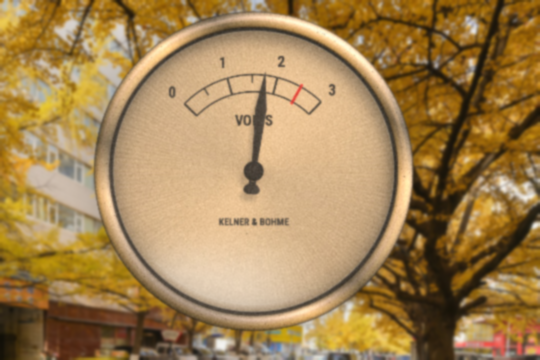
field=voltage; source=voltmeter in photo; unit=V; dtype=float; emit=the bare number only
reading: 1.75
